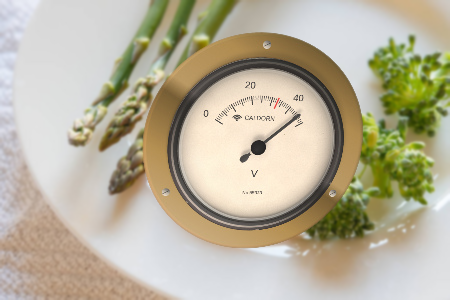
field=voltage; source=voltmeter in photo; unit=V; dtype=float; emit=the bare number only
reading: 45
